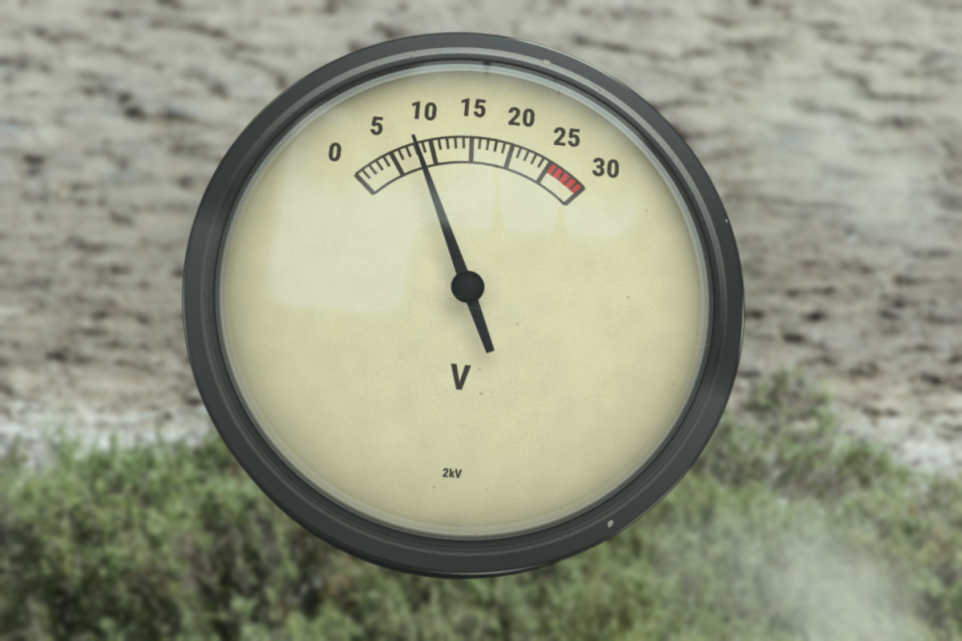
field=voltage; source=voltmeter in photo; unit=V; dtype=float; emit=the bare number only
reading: 8
